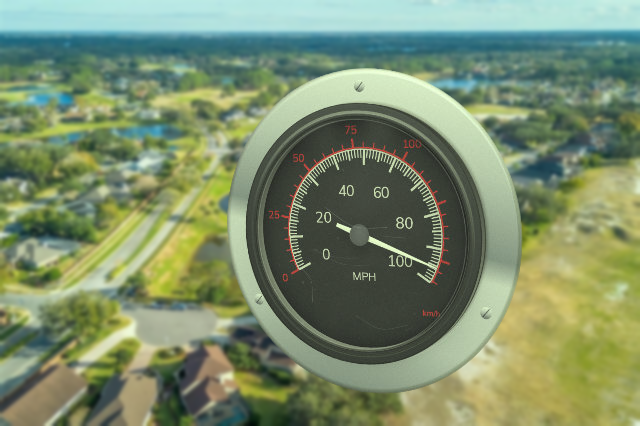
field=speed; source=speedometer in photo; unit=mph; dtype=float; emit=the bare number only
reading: 95
